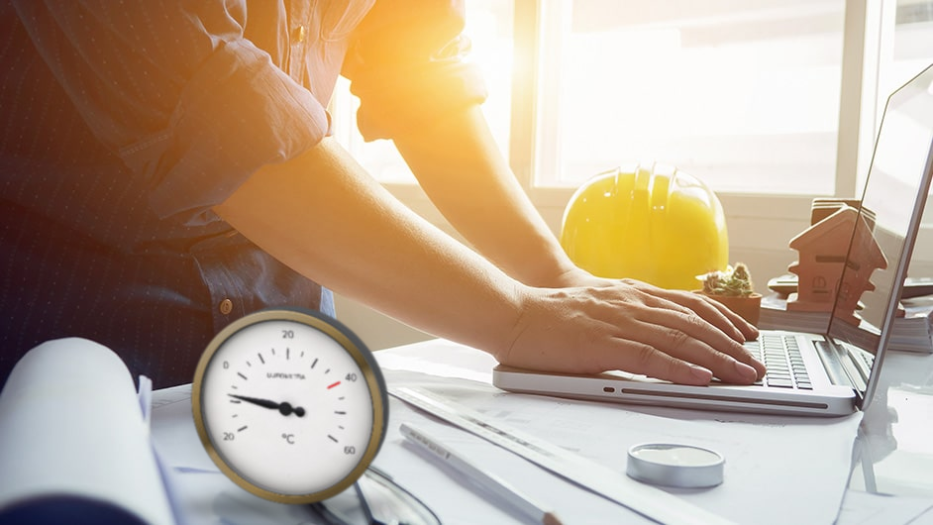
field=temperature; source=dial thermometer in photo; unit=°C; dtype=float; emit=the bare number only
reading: -7.5
